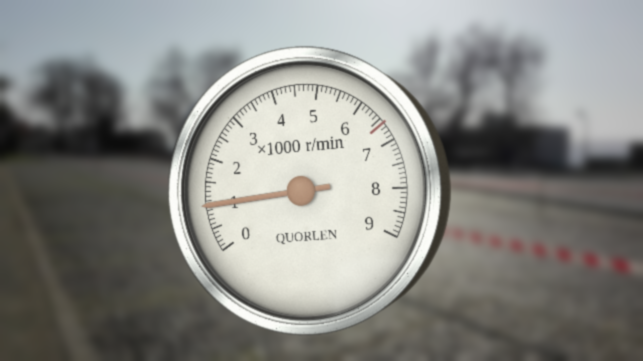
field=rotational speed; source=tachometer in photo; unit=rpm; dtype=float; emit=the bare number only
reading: 1000
